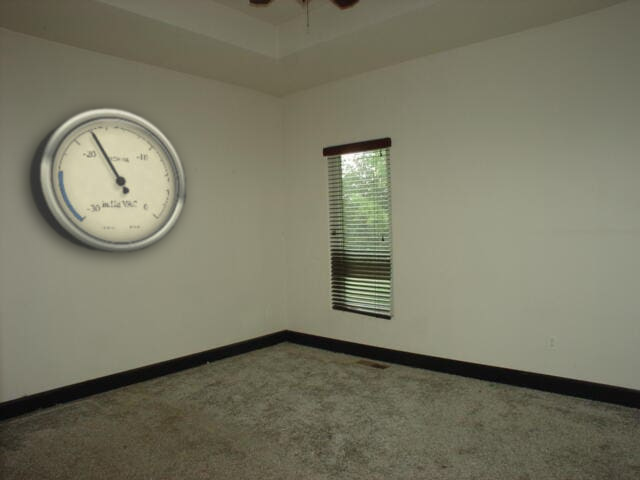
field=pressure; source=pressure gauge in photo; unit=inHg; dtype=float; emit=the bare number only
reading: -18
